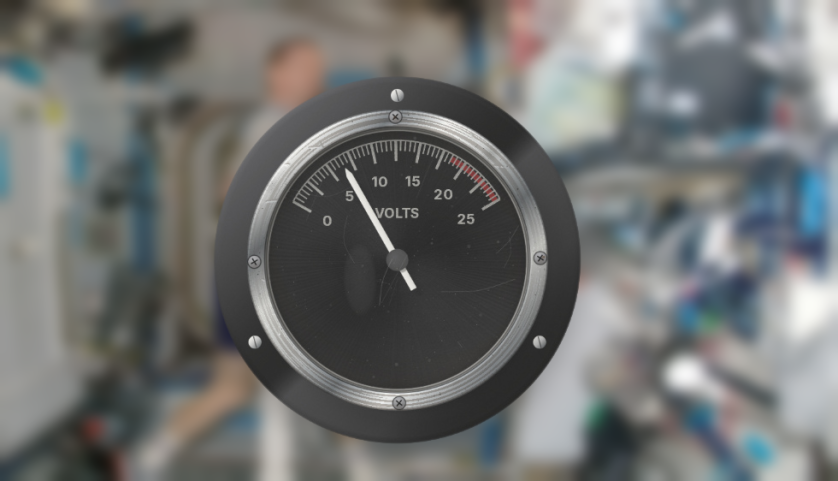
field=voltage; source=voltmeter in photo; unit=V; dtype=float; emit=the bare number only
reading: 6.5
